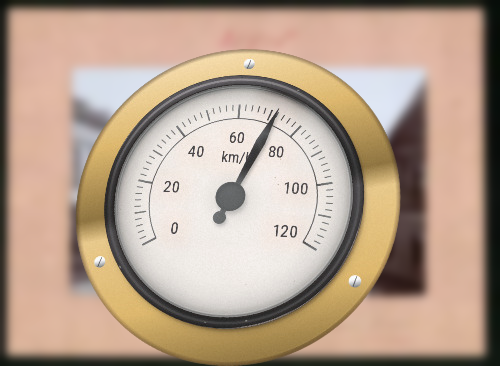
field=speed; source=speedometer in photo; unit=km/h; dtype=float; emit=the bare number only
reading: 72
